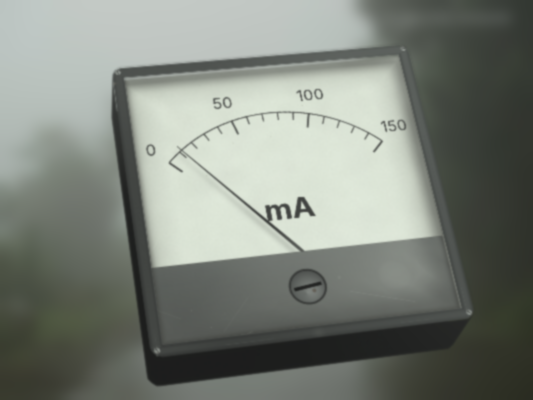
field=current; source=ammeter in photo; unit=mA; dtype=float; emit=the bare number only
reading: 10
